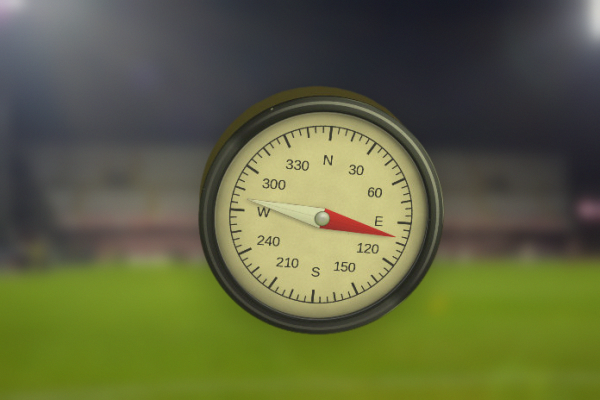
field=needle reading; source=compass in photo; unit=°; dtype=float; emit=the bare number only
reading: 100
